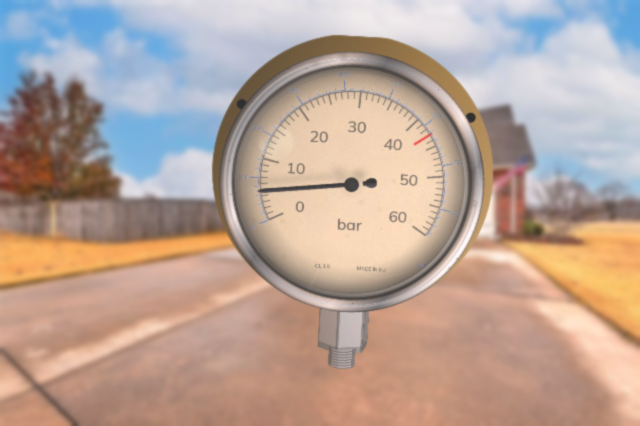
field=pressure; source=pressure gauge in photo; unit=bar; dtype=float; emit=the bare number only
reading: 5
